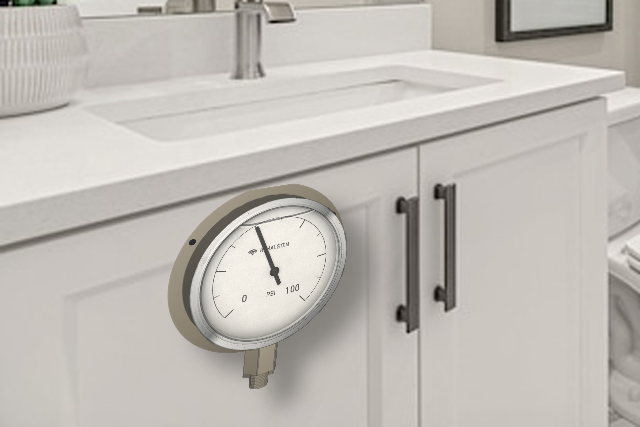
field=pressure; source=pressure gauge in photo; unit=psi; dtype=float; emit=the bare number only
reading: 40
